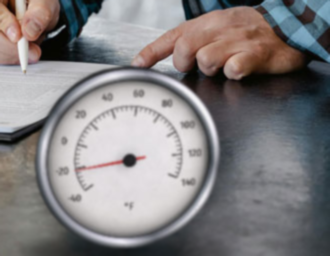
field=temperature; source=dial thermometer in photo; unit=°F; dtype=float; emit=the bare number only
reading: -20
